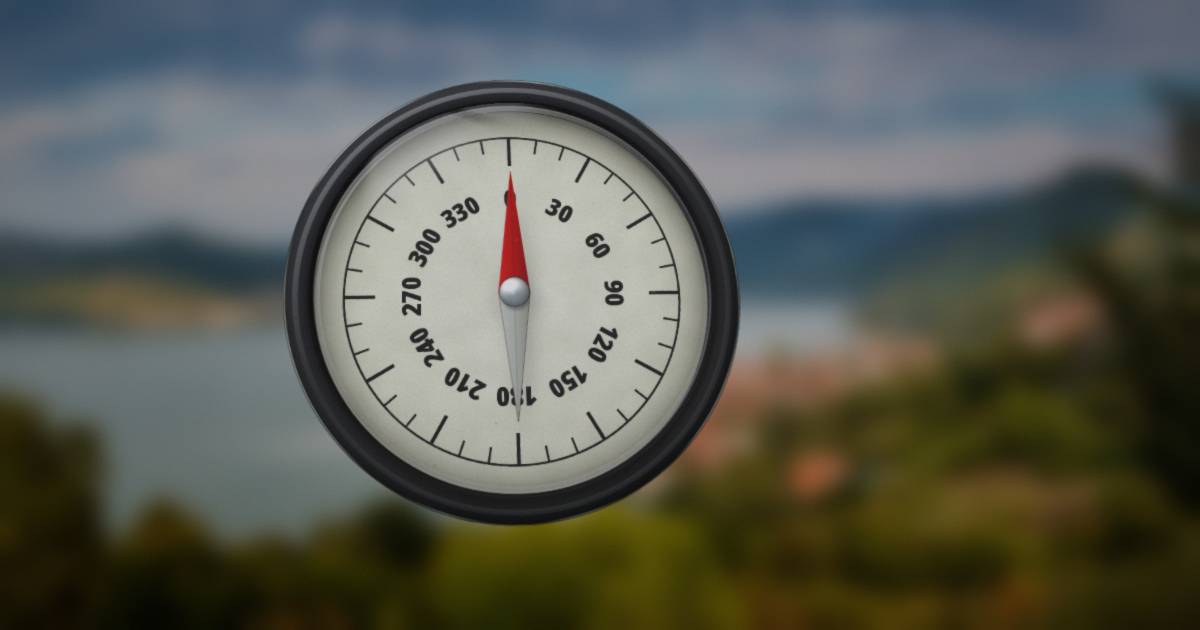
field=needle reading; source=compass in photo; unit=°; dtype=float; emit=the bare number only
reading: 0
